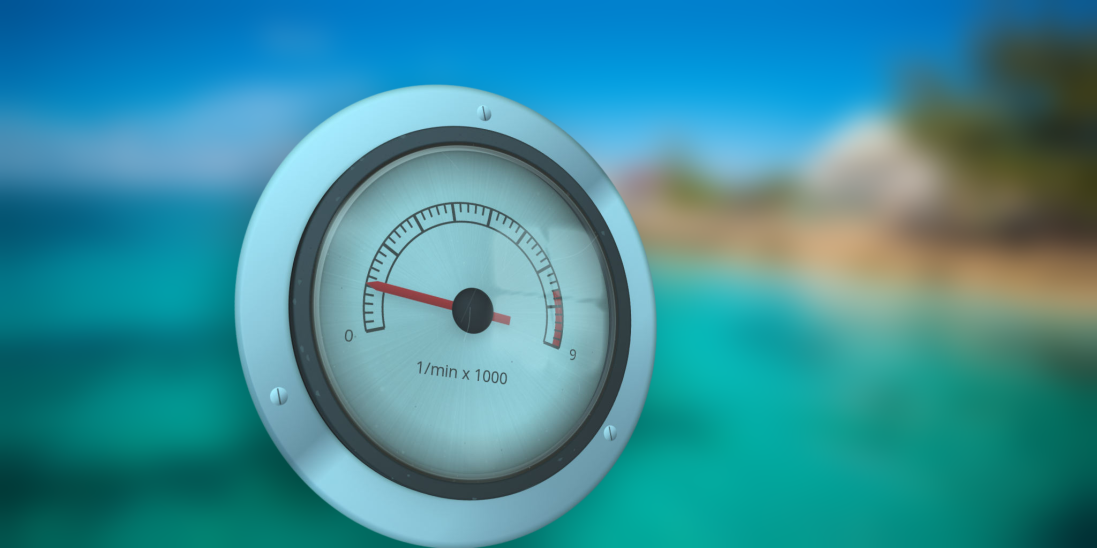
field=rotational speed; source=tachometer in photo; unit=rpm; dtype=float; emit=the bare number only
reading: 1000
